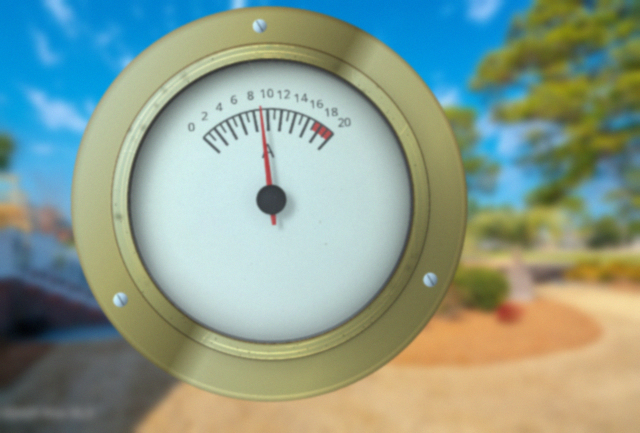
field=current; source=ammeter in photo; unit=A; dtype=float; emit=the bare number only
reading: 9
